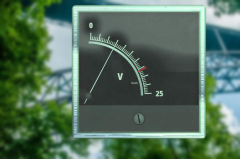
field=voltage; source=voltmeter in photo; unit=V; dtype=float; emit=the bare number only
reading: 7.5
